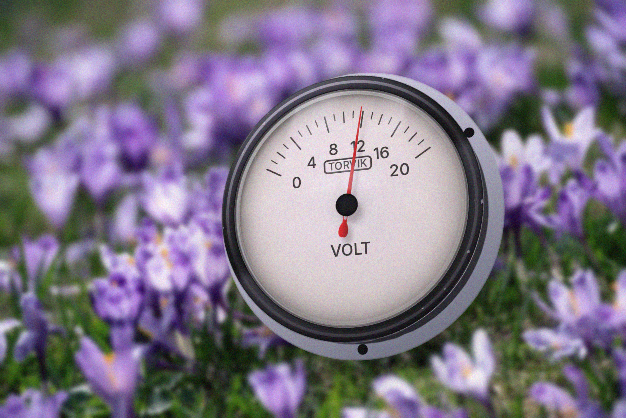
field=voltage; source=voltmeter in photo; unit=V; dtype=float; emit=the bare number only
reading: 12
